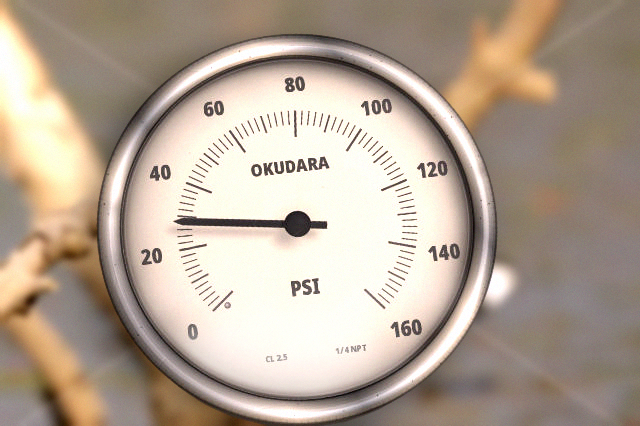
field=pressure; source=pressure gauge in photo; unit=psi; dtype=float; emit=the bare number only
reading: 28
